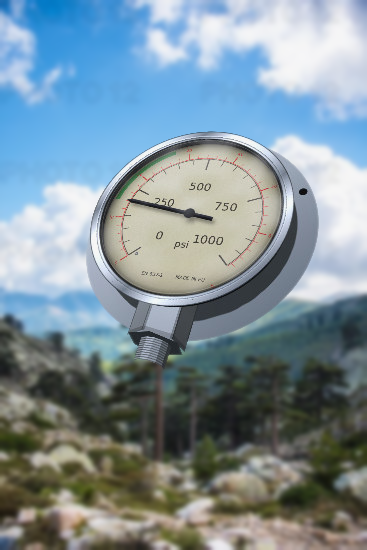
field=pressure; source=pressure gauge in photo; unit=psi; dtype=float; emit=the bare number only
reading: 200
